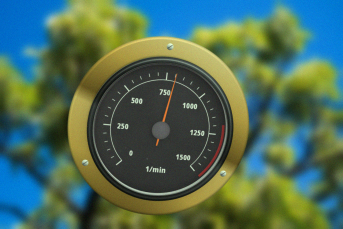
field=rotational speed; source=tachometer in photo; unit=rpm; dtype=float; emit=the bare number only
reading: 800
